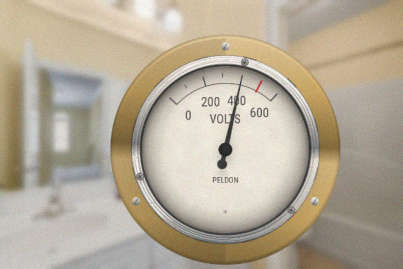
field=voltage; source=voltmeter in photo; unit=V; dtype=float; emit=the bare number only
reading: 400
